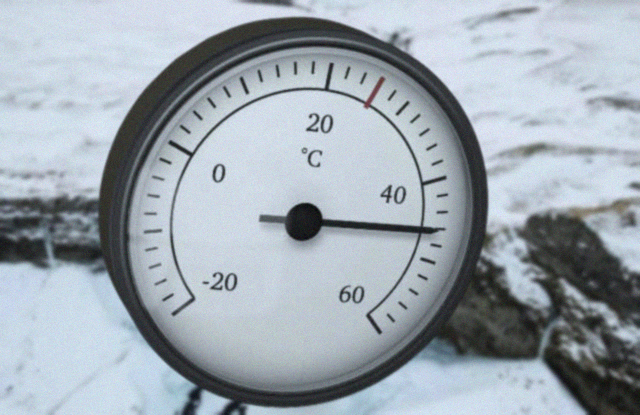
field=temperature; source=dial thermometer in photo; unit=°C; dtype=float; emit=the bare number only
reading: 46
